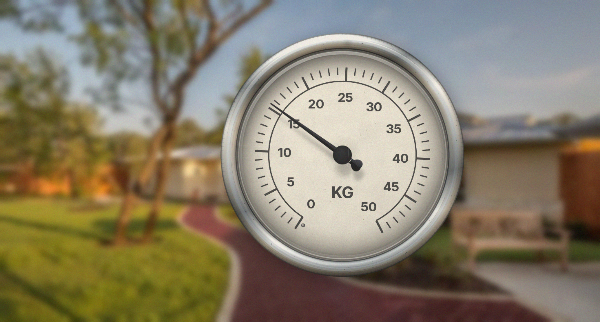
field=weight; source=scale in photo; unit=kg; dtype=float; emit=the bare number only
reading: 15.5
